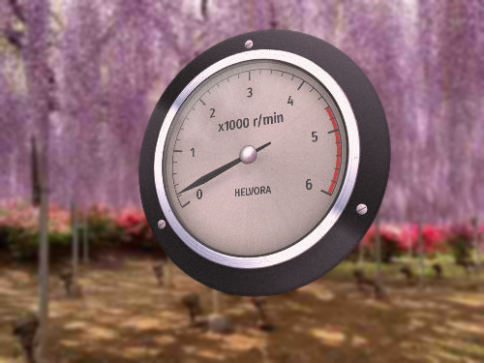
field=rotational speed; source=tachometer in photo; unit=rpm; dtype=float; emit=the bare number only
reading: 200
